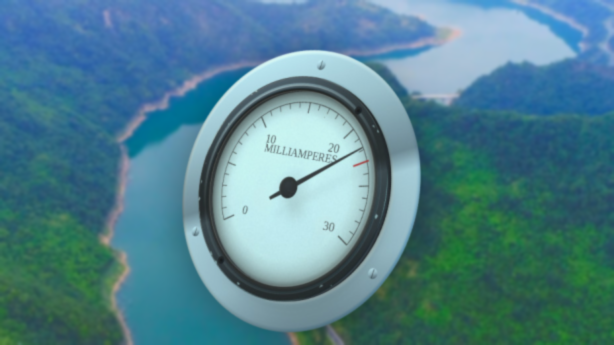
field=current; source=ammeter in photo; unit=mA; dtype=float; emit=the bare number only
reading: 22
